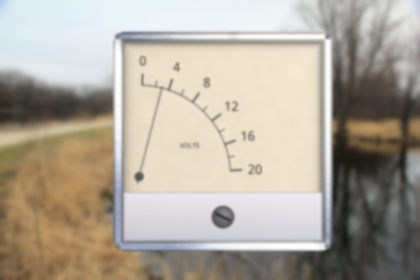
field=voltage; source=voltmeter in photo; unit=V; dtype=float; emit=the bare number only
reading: 3
